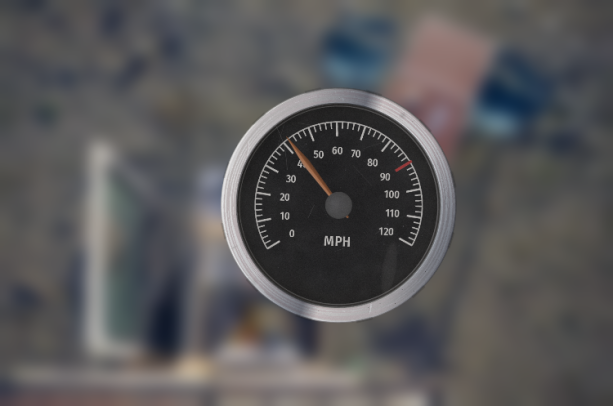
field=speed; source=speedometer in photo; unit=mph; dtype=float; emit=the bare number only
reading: 42
